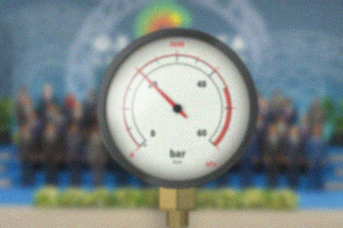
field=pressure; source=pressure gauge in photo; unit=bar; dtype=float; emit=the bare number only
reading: 20
